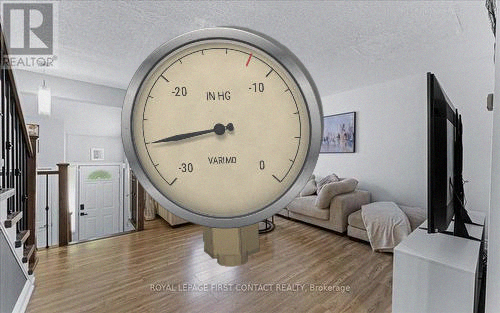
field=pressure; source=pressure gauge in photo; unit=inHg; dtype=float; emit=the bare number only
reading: -26
